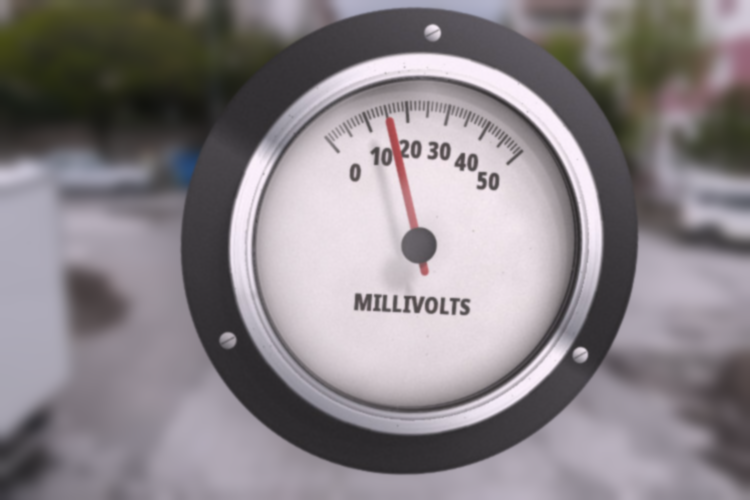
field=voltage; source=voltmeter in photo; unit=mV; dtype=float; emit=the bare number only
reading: 15
